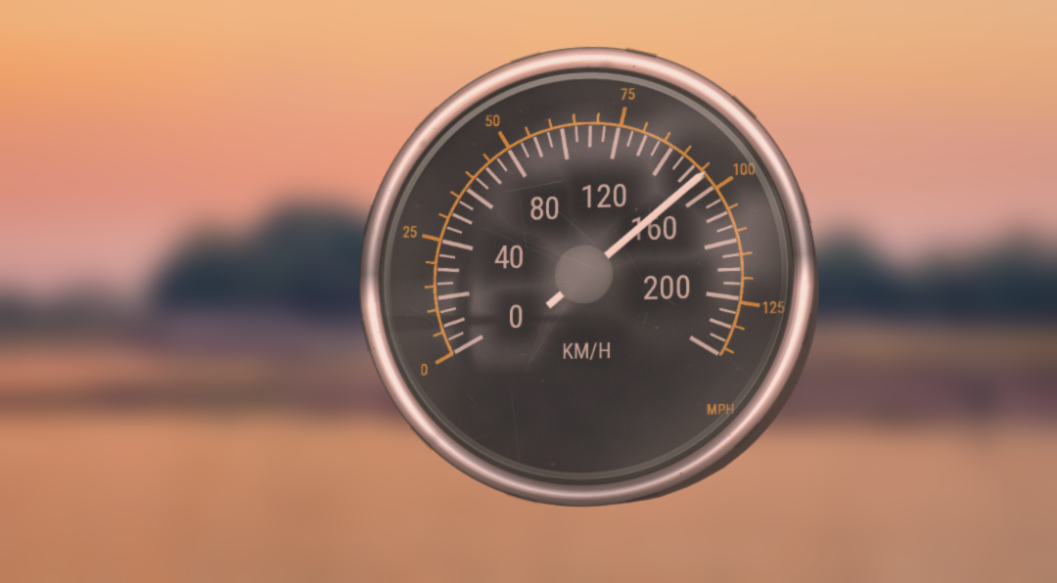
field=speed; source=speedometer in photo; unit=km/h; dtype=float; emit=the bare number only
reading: 155
